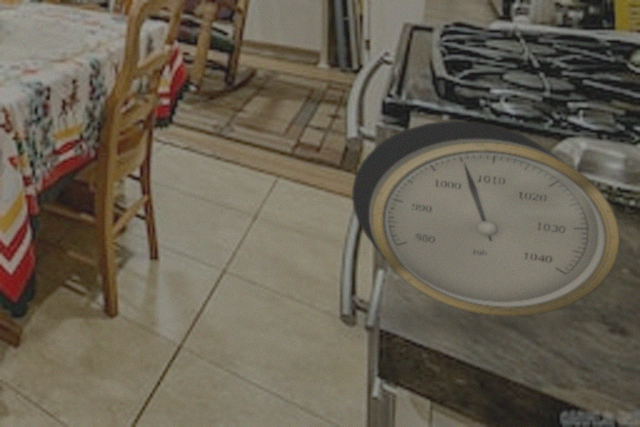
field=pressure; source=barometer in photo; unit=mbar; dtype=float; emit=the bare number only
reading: 1005
